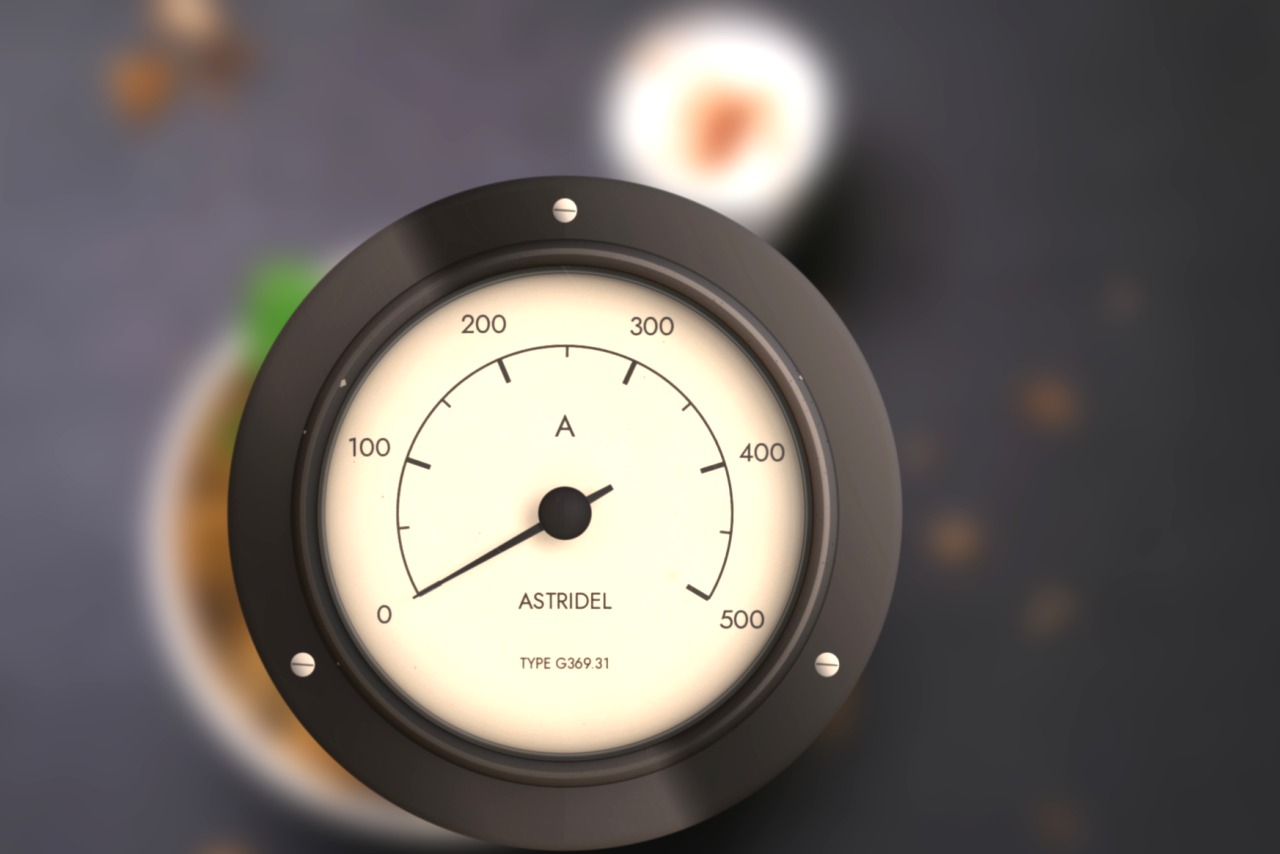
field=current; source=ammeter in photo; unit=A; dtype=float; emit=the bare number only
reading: 0
